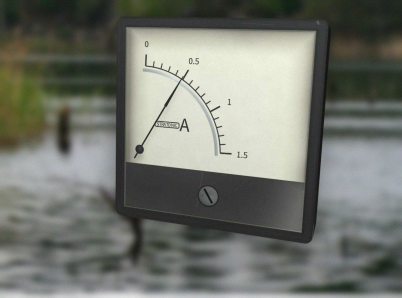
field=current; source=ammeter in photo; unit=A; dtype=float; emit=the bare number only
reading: 0.5
